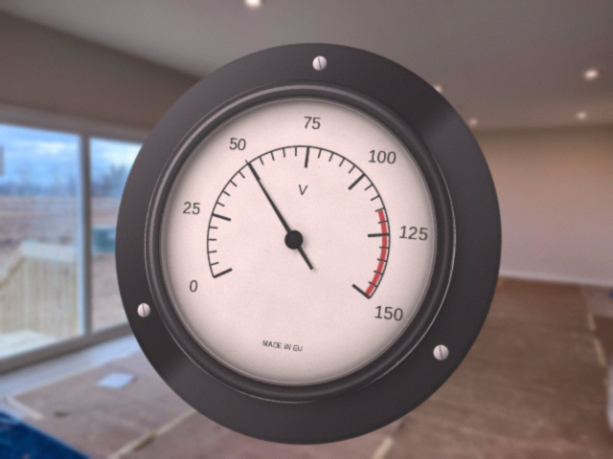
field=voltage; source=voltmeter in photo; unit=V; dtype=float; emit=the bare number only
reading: 50
